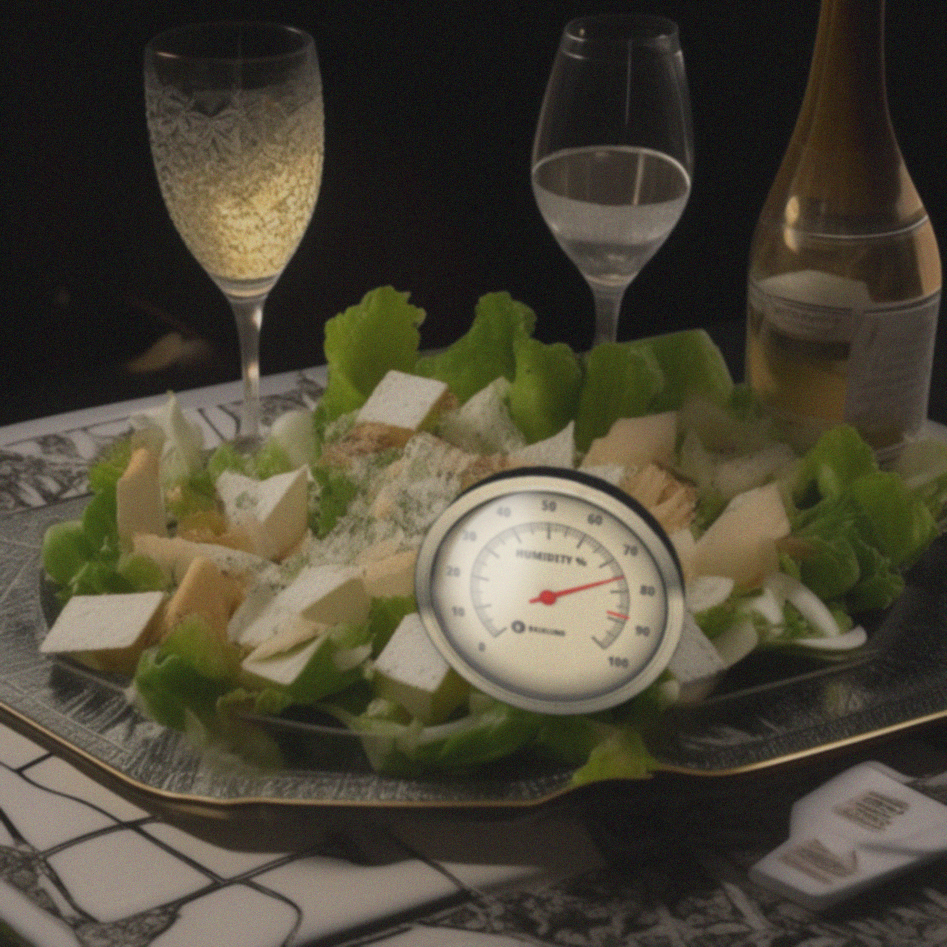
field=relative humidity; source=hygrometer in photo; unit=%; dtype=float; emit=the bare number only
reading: 75
